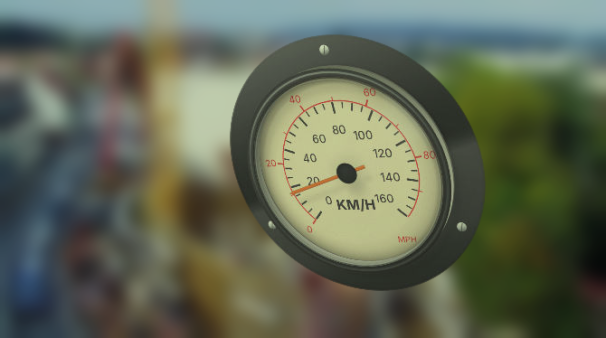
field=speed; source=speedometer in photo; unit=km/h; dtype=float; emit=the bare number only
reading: 17.5
